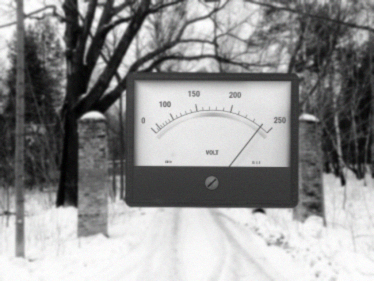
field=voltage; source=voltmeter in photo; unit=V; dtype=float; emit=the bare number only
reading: 240
